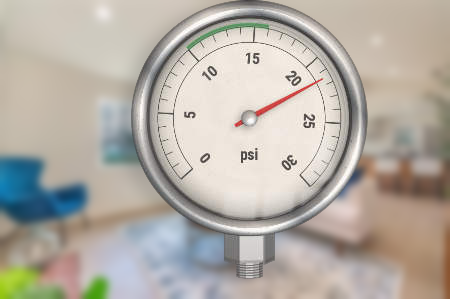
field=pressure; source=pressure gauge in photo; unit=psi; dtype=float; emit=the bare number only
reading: 21.5
